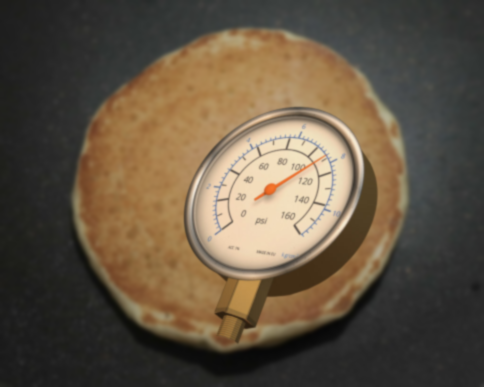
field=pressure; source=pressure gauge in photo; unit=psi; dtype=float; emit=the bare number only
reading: 110
